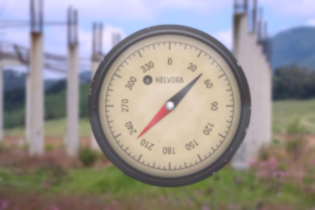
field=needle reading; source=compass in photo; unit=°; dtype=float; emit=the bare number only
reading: 225
